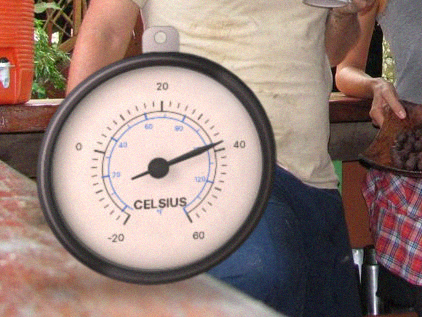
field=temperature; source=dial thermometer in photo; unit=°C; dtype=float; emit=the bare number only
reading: 38
